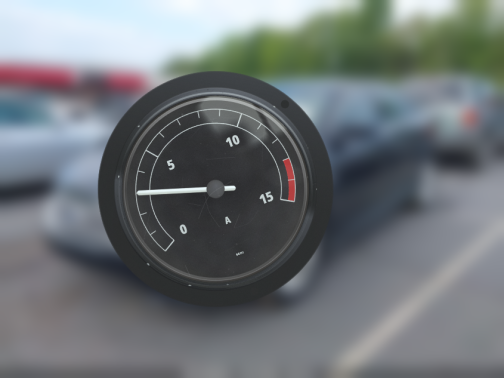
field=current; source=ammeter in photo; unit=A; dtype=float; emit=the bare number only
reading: 3
